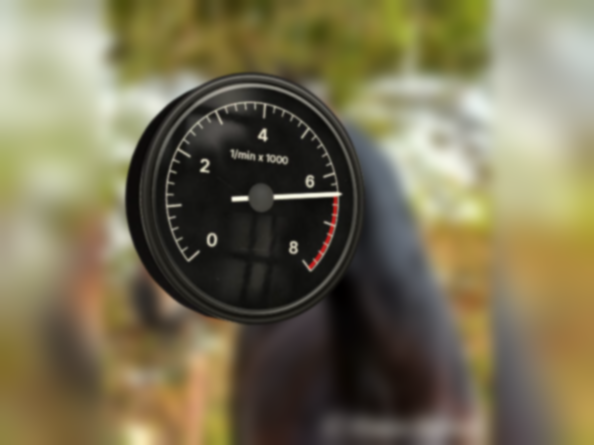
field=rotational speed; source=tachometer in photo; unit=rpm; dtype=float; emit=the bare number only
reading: 6400
